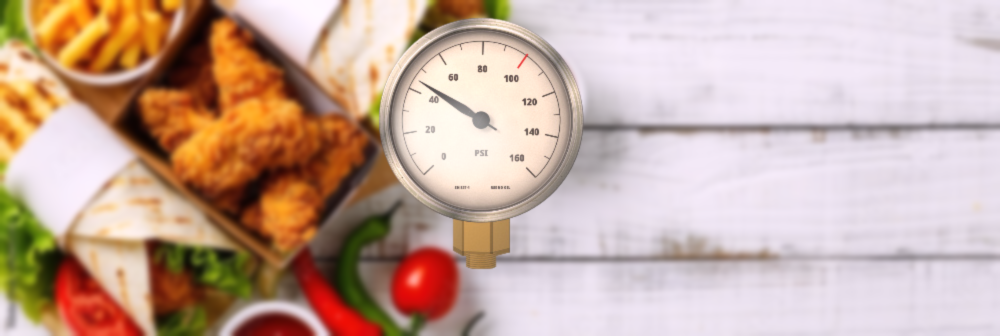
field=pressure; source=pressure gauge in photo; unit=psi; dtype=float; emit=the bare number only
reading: 45
